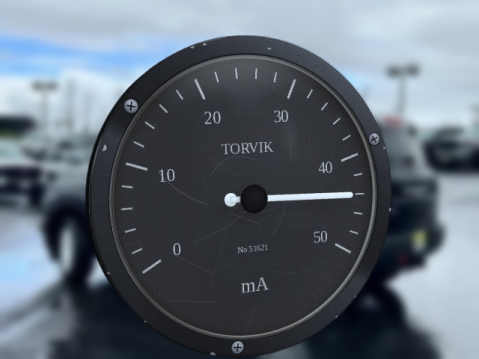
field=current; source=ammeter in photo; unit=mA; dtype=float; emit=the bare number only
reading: 44
